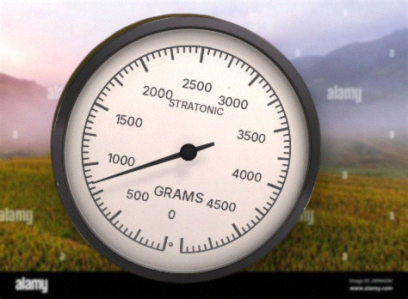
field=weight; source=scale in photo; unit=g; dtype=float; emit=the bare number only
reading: 850
